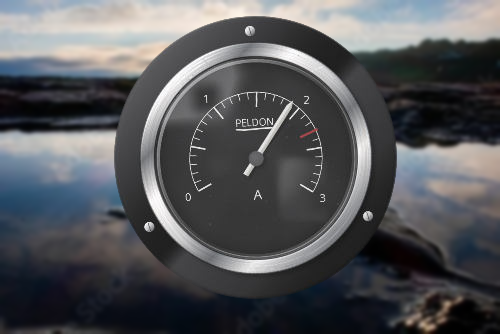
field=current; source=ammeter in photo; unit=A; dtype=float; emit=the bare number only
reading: 1.9
